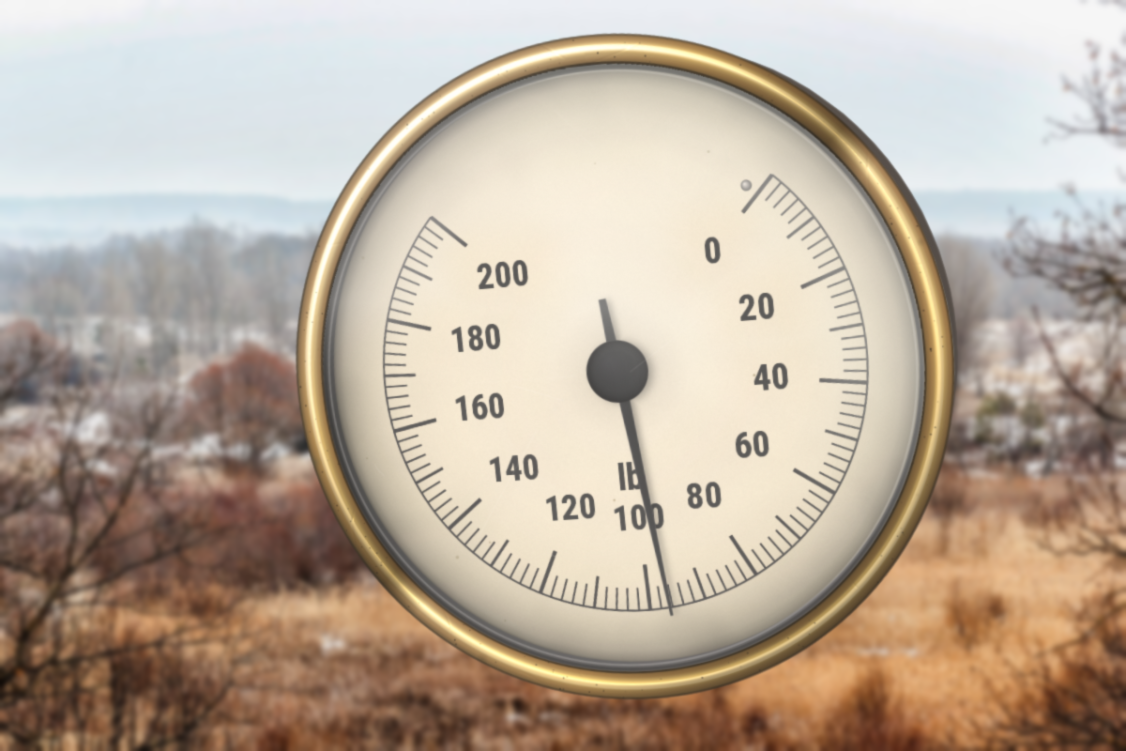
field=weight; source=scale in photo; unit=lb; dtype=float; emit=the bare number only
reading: 96
